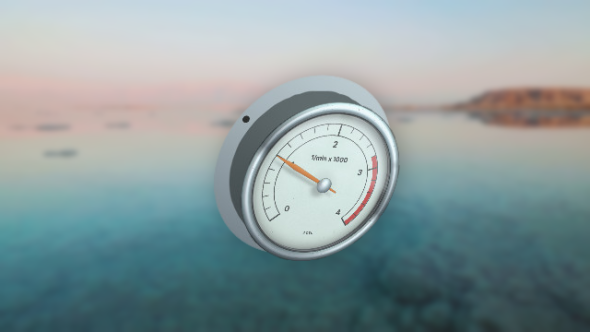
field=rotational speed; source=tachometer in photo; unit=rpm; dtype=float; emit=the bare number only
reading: 1000
